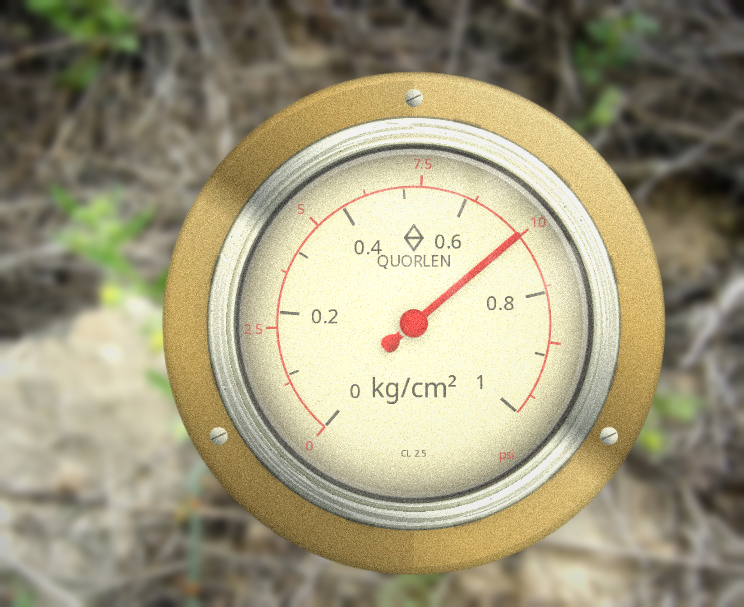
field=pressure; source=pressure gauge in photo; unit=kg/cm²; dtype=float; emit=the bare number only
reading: 0.7
